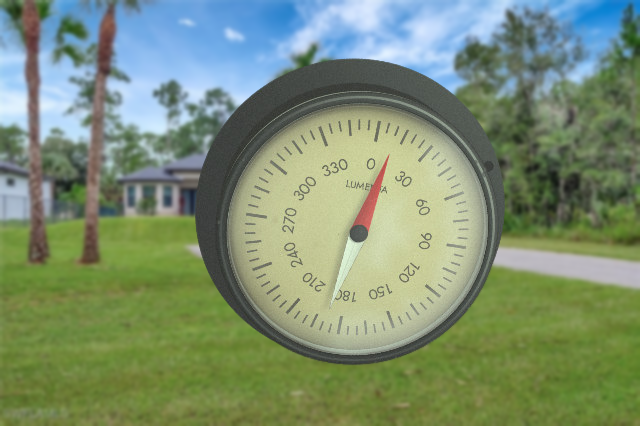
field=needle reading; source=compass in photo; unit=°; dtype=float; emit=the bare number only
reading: 10
